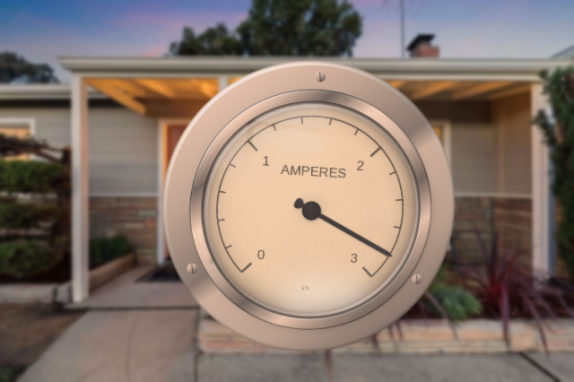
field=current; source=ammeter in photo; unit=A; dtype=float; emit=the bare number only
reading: 2.8
